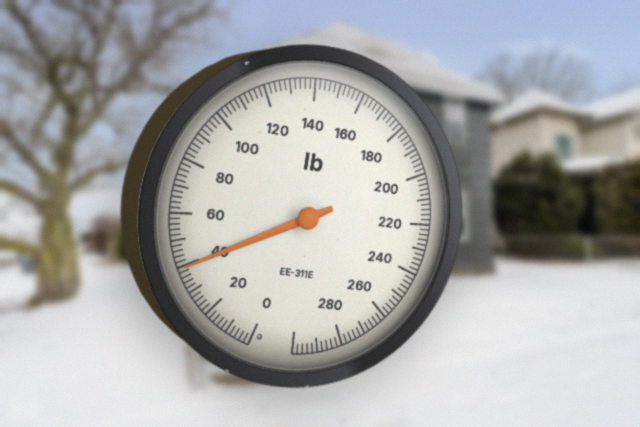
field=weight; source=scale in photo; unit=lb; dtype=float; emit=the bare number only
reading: 40
